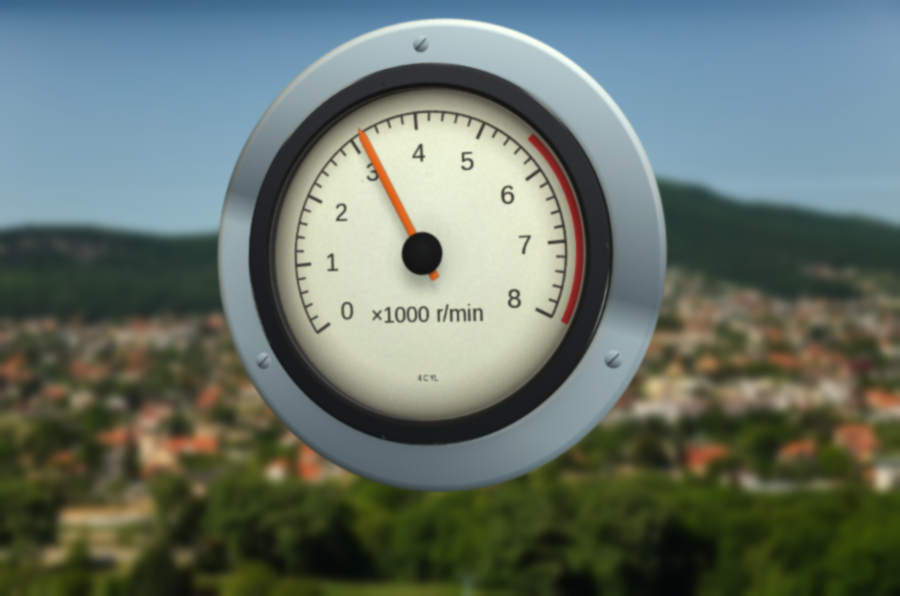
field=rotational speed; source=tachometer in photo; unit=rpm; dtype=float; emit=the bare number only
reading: 3200
